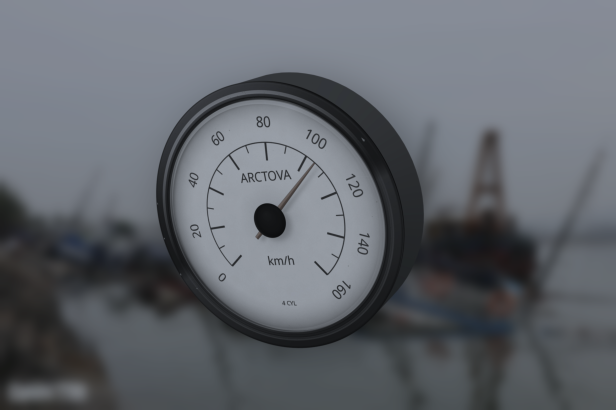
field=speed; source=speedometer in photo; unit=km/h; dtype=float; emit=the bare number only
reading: 105
